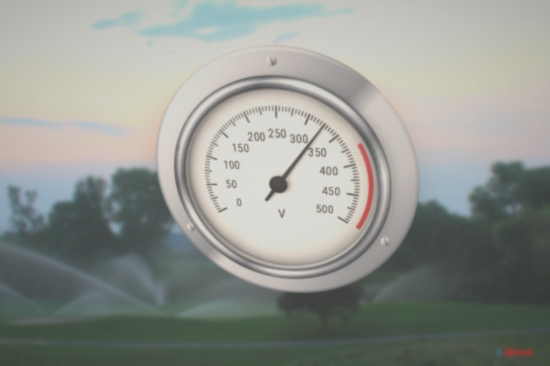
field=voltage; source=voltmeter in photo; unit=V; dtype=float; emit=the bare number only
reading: 325
